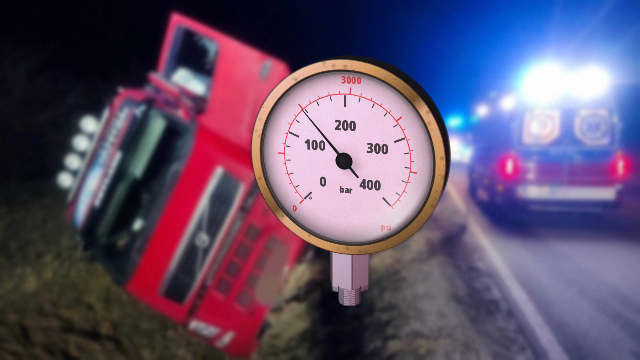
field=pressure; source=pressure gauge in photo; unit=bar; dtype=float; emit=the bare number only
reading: 140
